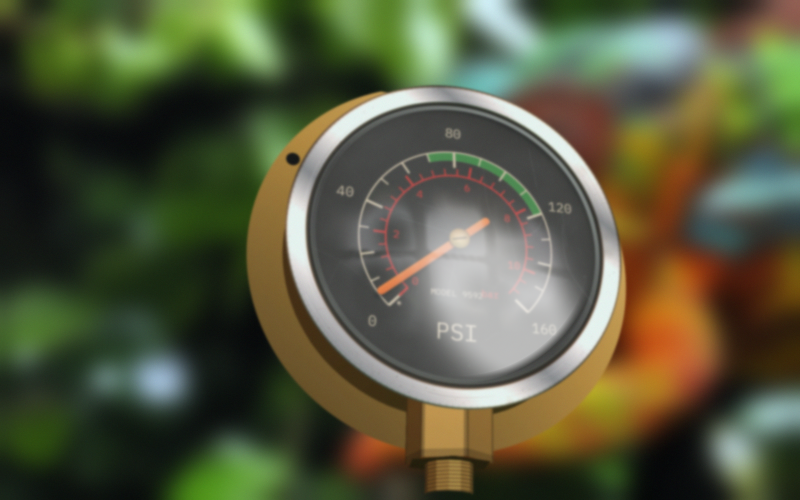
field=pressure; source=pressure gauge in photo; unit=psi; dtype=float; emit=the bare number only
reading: 5
